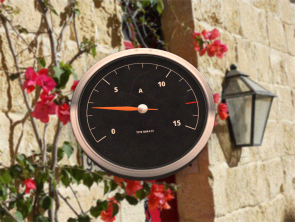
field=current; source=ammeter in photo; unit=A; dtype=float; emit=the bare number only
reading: 2.5
